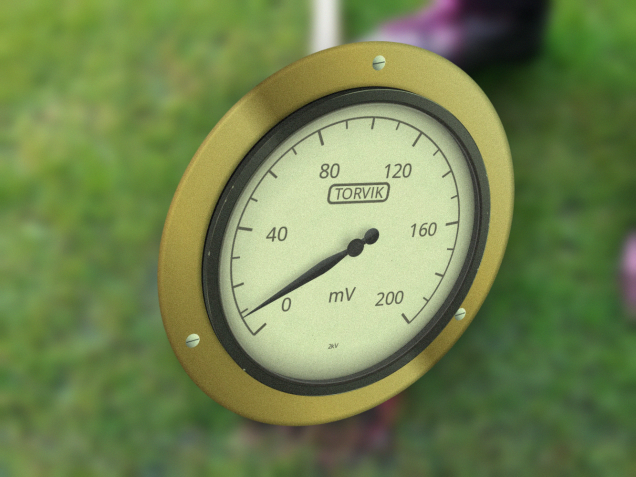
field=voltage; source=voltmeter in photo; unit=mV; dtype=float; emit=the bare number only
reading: 10
